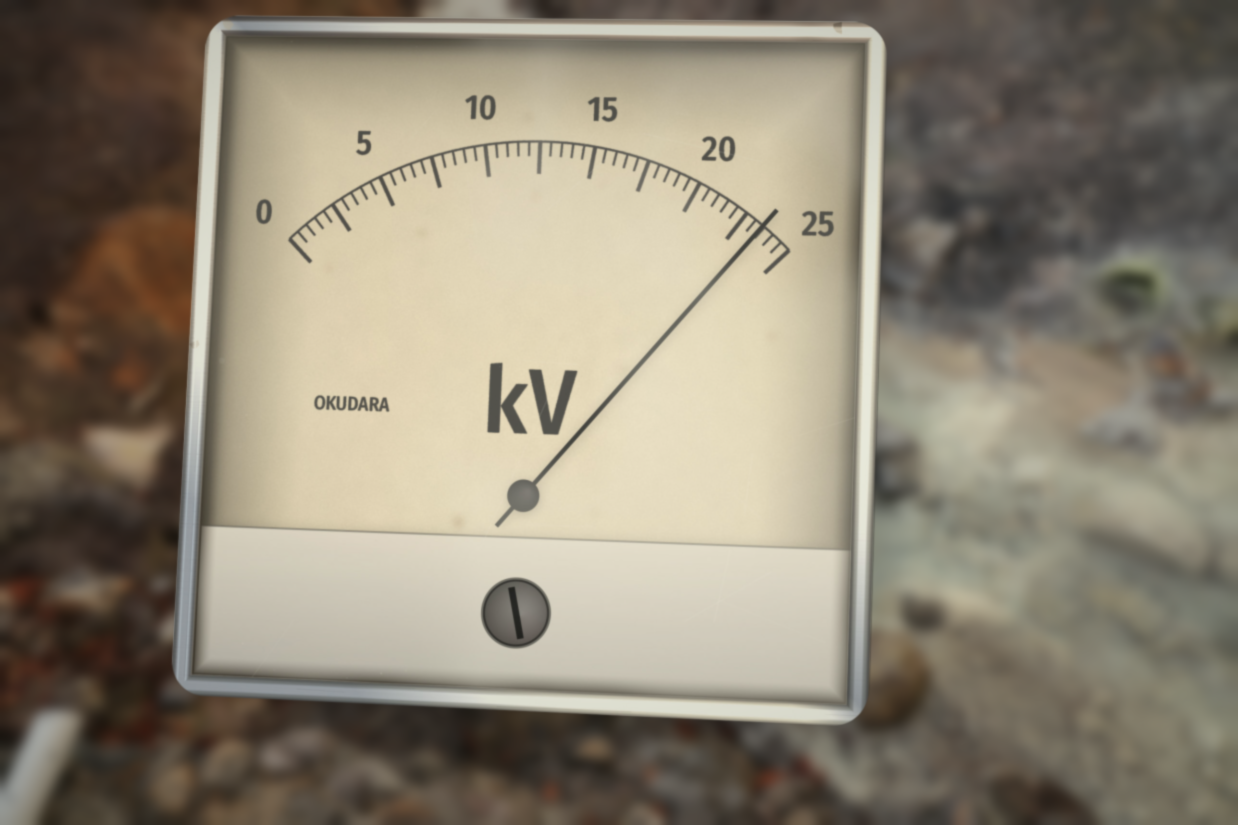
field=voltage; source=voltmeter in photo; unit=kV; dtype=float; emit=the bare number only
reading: 23.5
